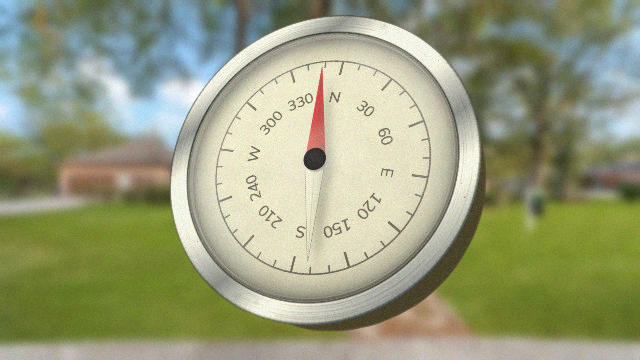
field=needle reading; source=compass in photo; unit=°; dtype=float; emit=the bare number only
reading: 350
